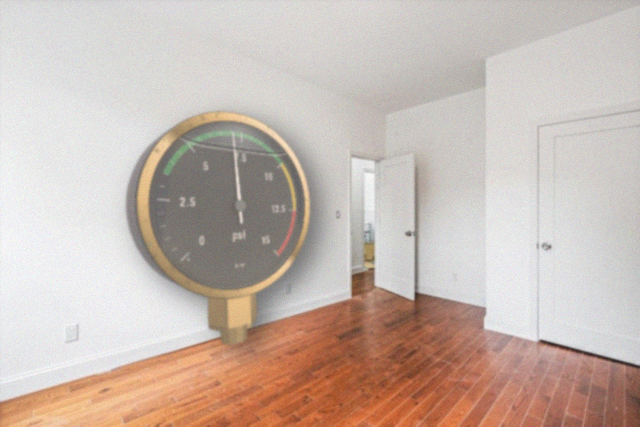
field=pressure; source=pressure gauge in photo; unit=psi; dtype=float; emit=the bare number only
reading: 7
